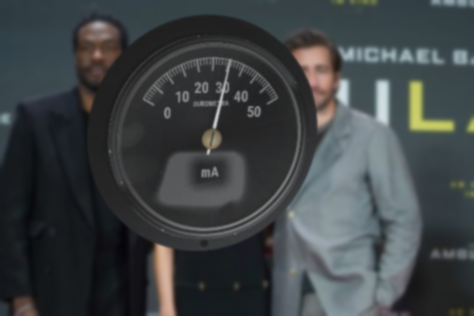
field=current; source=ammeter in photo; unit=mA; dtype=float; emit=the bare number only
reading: 30
